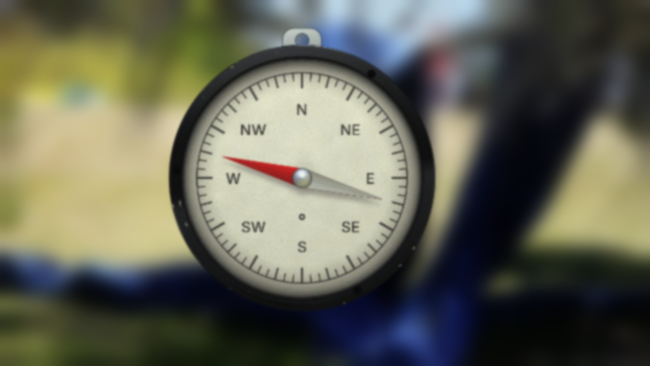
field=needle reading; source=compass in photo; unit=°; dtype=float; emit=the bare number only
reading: 285
